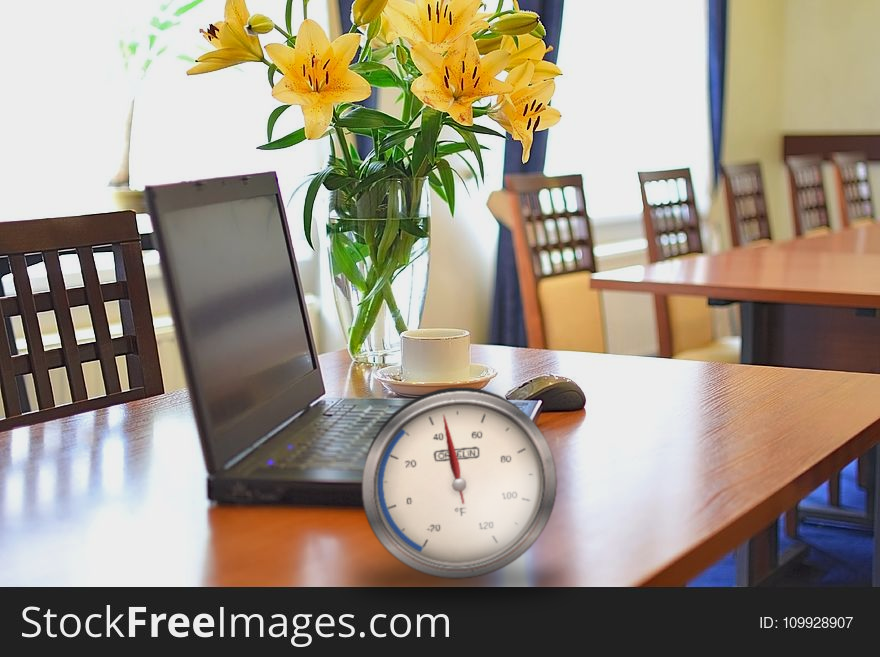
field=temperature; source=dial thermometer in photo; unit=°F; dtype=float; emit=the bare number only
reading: 45
